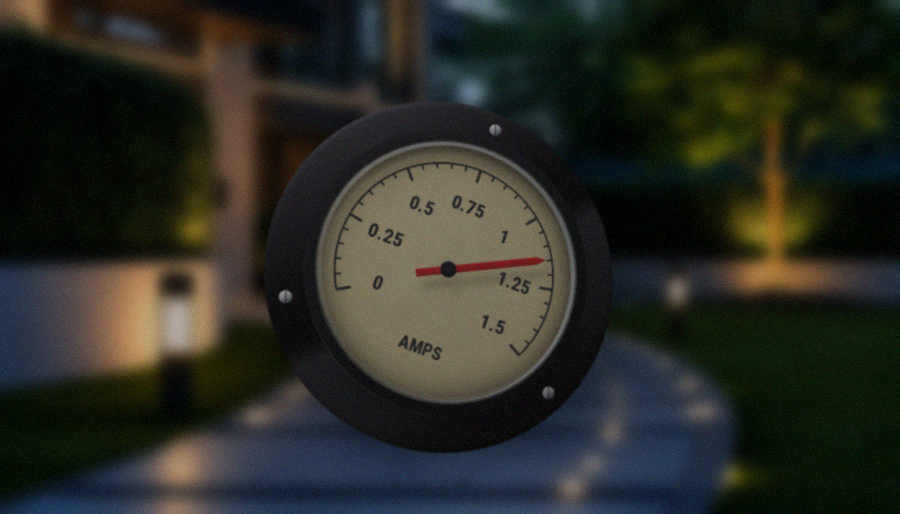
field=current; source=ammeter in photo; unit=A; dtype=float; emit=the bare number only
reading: 1.15
